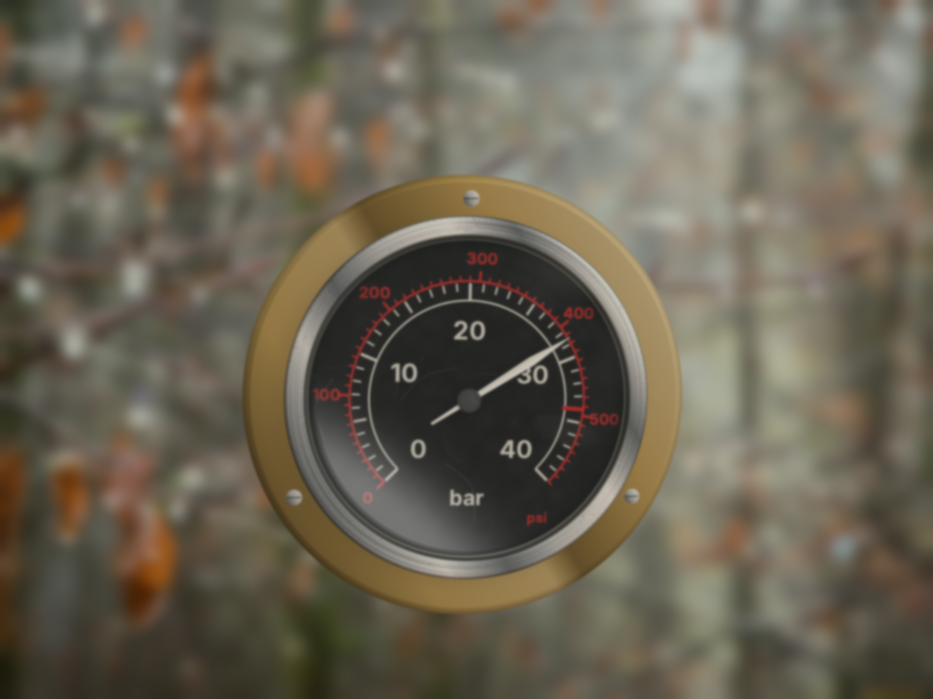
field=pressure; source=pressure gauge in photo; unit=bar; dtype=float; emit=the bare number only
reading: 28.5
